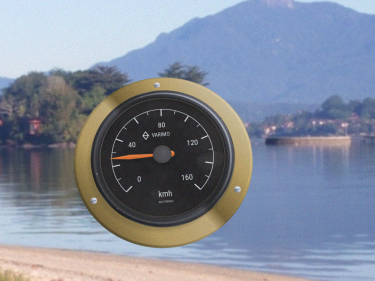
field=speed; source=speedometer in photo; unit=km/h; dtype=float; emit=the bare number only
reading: 25
